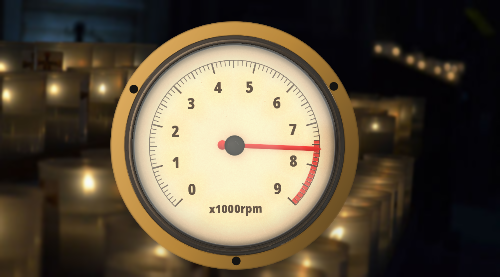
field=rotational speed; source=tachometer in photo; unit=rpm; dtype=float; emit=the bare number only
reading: 7600
